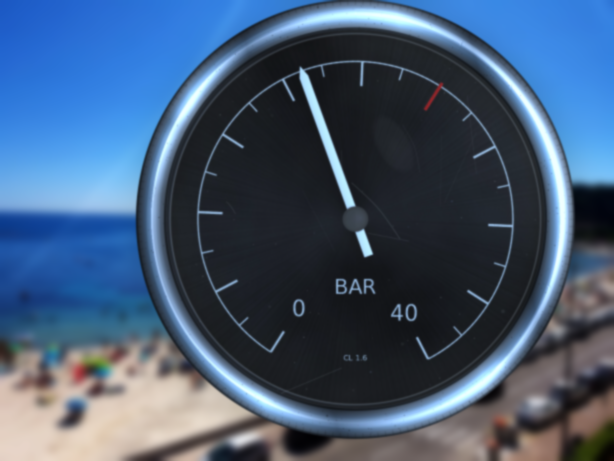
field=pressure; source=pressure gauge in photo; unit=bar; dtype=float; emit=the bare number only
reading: 17
